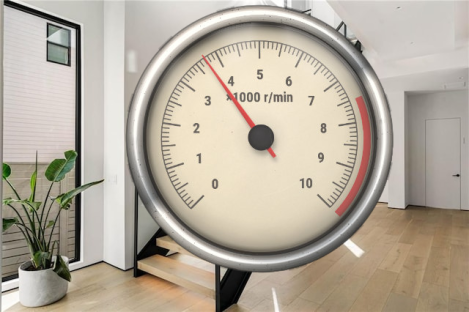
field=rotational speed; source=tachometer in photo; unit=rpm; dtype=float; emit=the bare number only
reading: 3700
